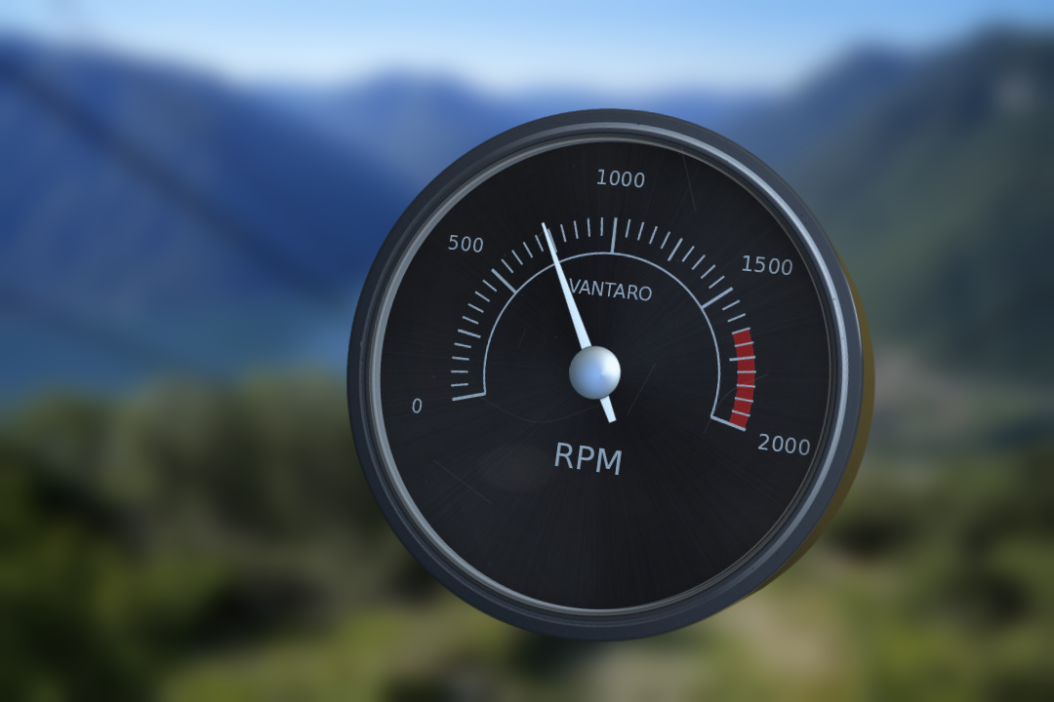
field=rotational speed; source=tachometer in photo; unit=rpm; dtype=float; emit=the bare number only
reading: 750
